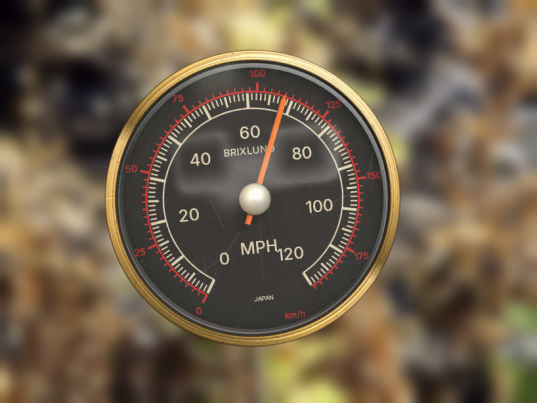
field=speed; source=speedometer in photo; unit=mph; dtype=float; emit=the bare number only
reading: 68
